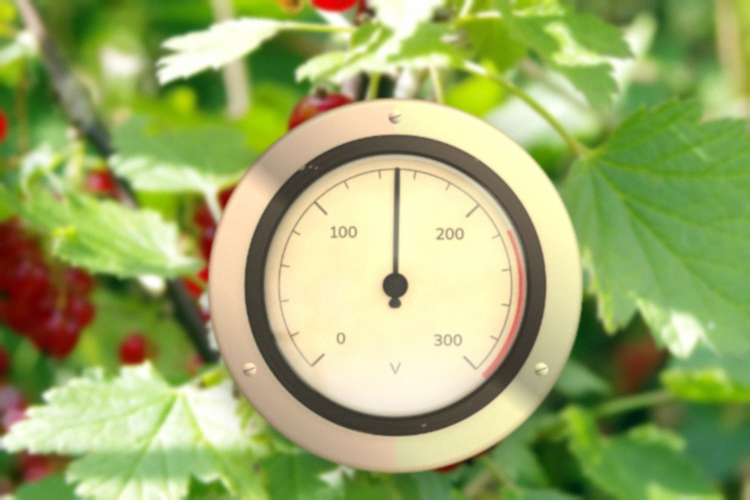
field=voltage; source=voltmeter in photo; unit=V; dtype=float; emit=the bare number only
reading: 150
